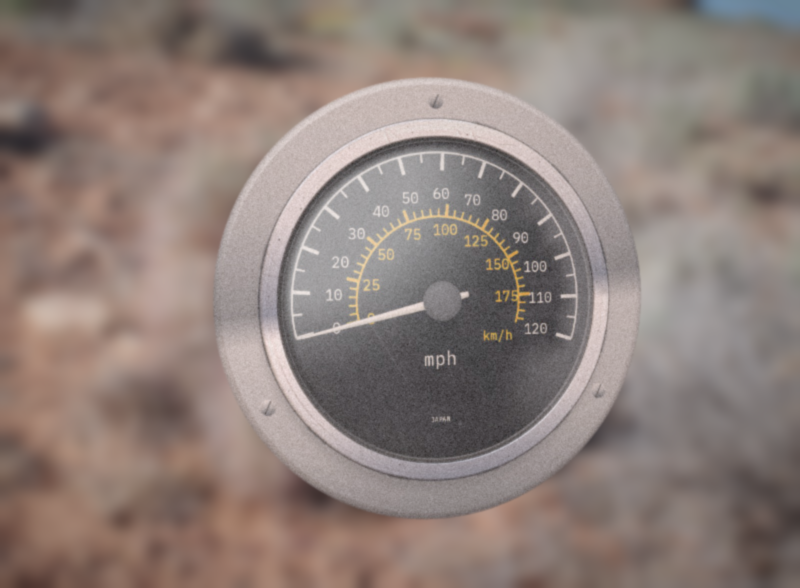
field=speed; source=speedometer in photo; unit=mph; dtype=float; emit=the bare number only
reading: 0
